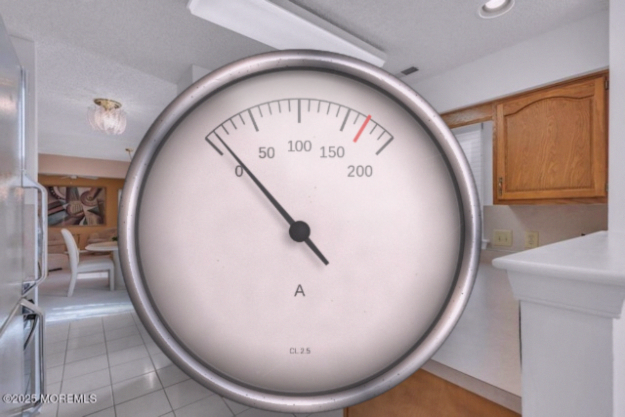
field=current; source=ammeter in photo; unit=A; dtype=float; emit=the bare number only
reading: 10
